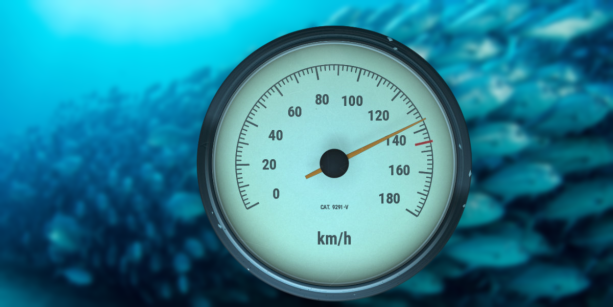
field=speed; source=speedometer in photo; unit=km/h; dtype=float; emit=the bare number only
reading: 136
